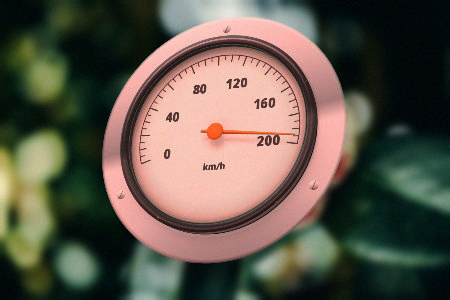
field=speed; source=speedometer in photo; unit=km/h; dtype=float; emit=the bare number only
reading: 195
